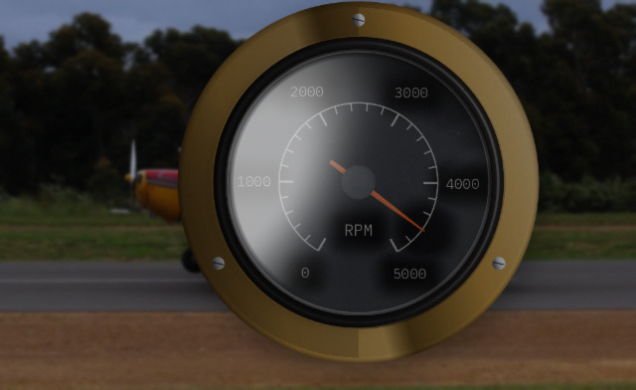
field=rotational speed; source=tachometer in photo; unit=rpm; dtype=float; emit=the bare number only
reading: 4600
